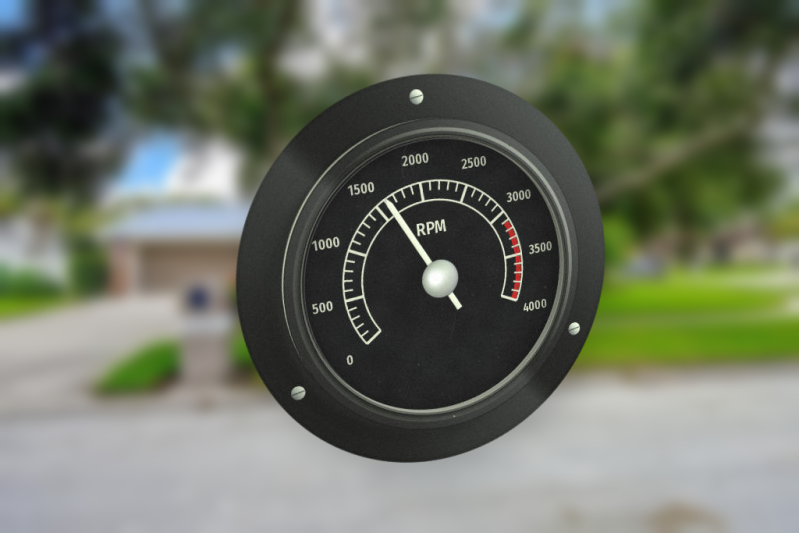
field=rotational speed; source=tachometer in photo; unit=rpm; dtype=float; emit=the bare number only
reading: 1600
